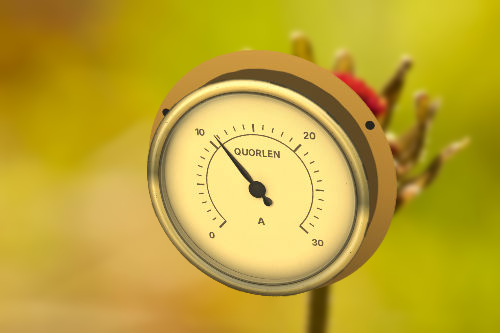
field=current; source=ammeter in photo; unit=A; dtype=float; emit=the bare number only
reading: 11
